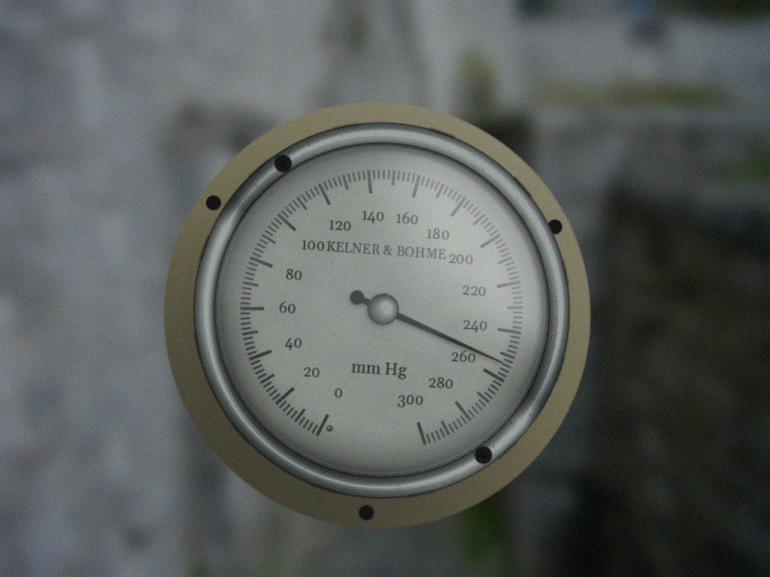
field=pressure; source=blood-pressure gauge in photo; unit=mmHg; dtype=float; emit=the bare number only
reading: 254
